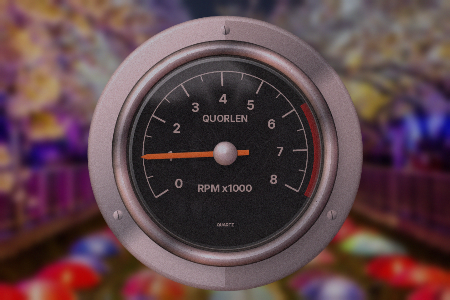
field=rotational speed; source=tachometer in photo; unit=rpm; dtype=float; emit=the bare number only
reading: 1000
